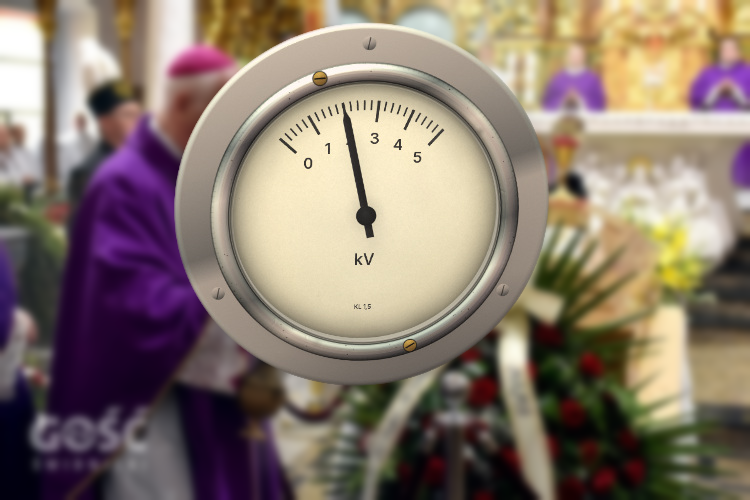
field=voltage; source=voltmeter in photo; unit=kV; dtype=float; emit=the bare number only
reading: 2
